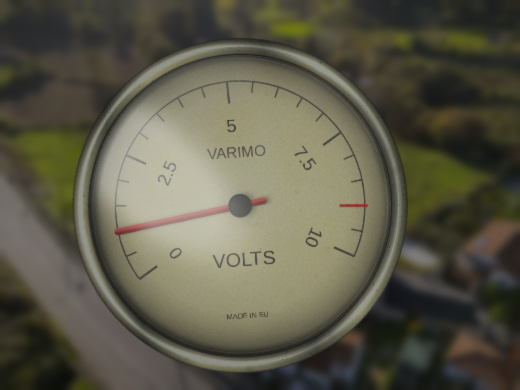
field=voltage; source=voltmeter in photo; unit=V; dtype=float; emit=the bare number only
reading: 1
